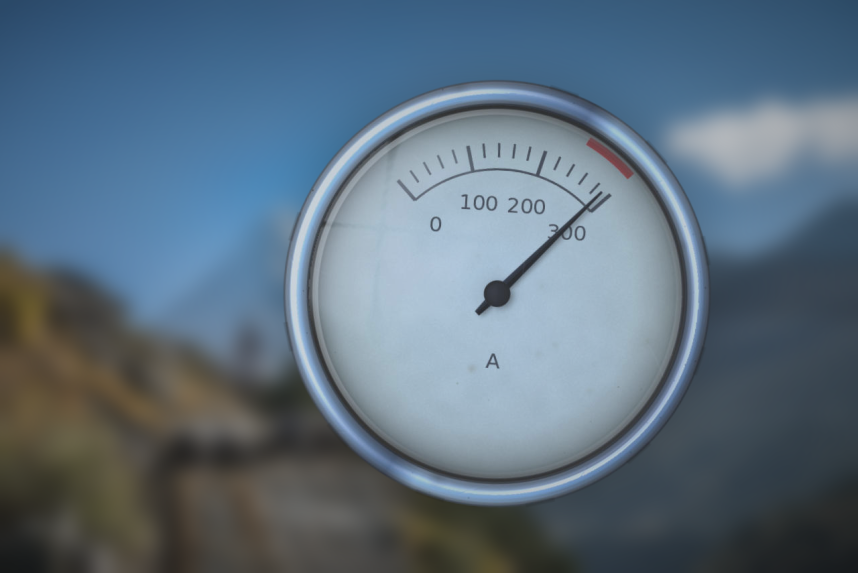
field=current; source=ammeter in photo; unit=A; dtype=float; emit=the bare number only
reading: 290
